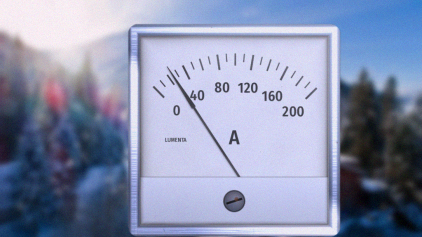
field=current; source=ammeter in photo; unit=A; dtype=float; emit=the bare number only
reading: 25
